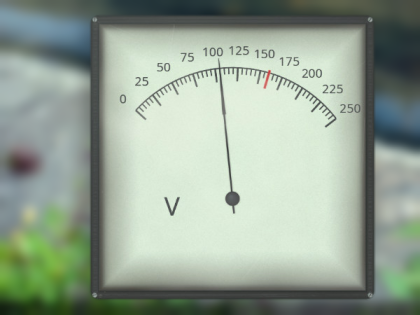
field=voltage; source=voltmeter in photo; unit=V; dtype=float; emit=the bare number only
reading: 105
